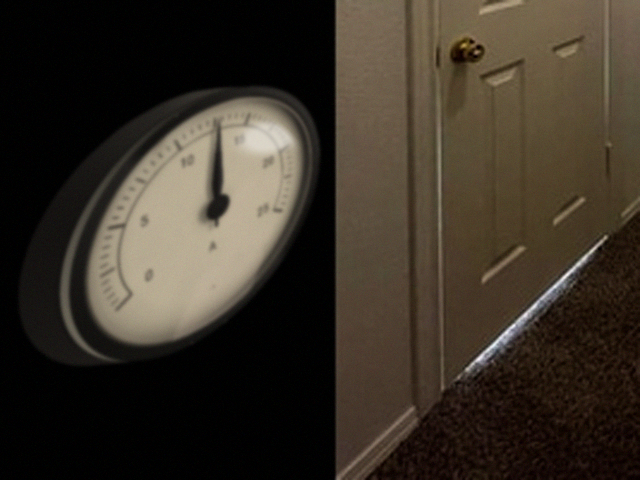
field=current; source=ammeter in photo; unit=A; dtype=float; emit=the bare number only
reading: 12.5
